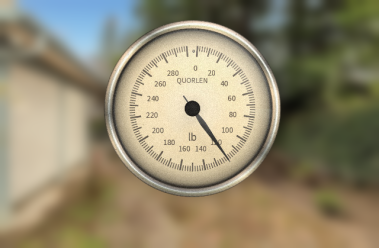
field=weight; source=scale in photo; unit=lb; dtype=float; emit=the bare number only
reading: 120
